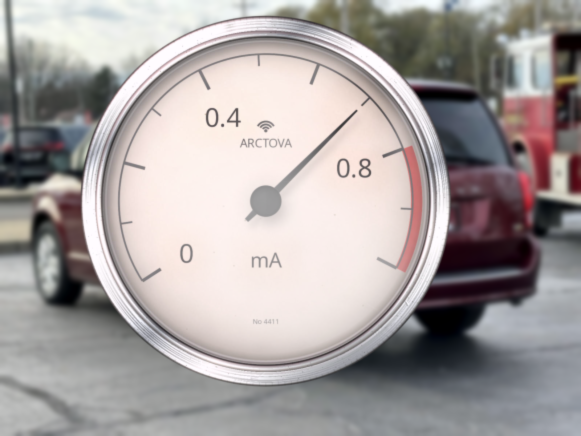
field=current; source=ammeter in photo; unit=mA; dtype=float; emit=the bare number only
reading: 0.7
